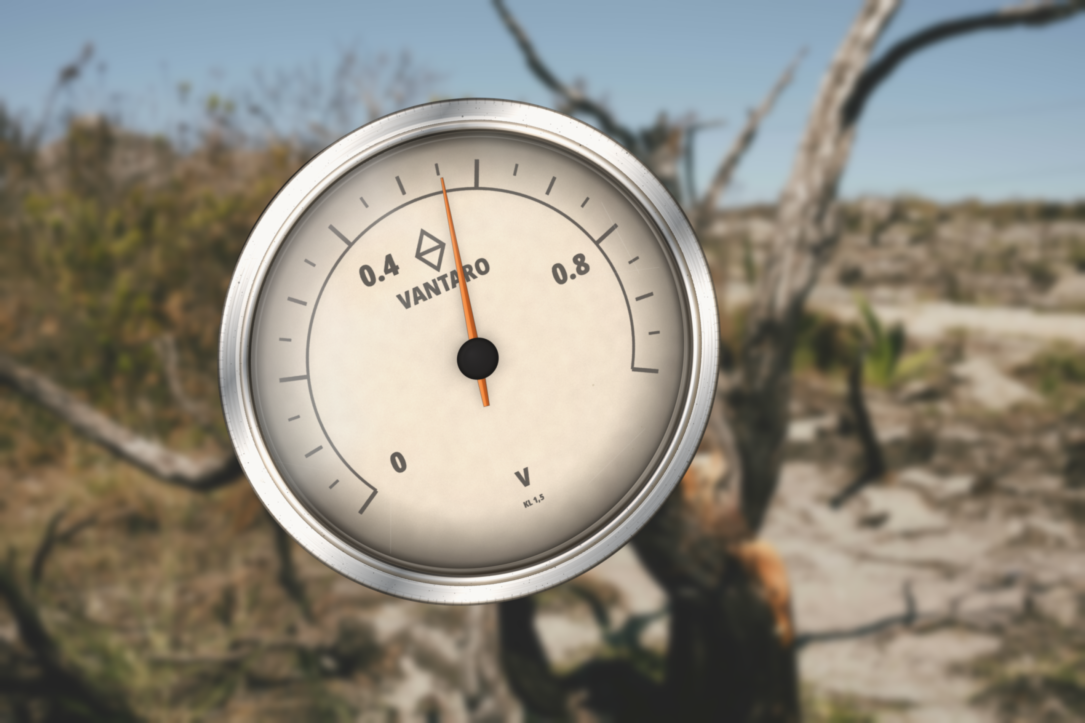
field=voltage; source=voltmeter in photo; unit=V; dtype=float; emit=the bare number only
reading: 0.55
